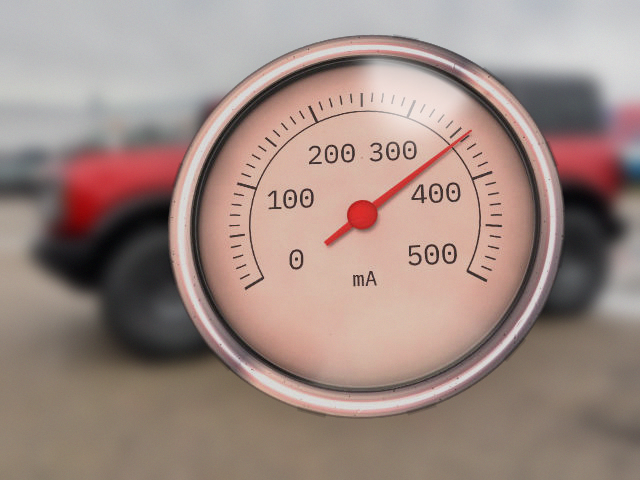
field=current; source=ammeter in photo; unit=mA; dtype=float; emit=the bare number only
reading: 360
